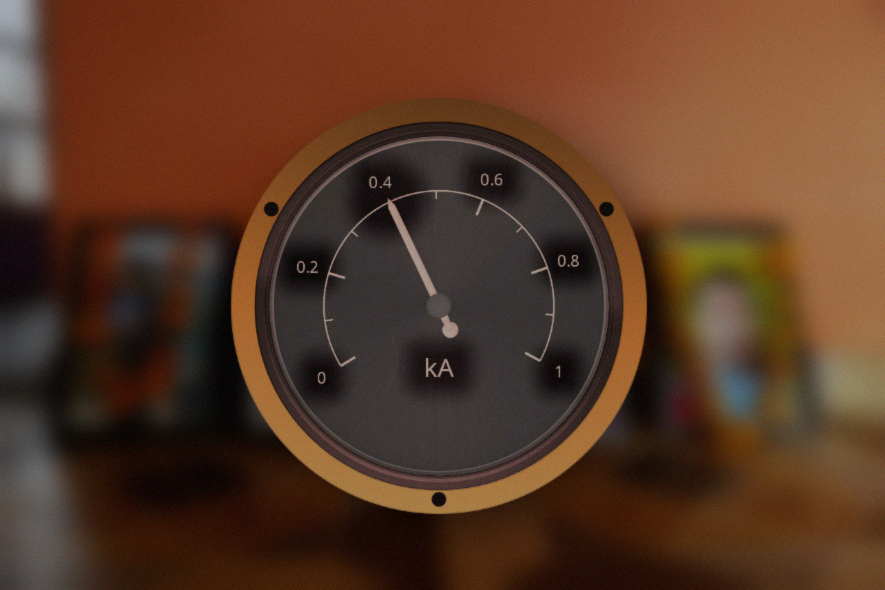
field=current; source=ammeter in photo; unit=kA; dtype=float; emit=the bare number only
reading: 0.4
